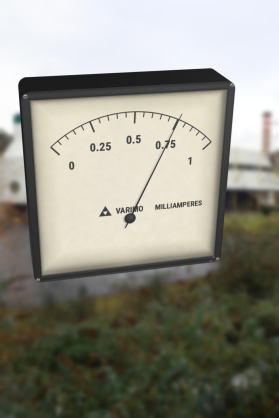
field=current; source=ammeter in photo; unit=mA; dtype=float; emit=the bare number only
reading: 0.75
